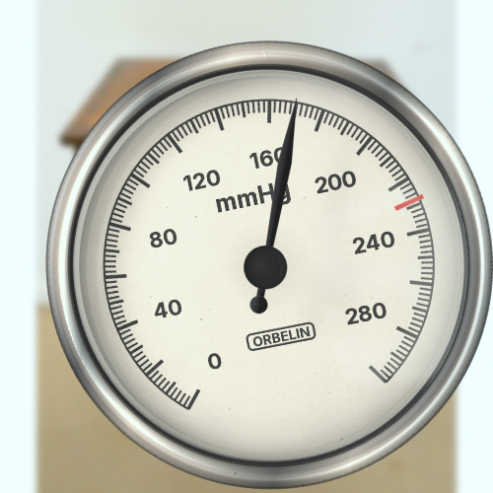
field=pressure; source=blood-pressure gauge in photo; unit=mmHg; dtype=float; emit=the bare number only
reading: 170
